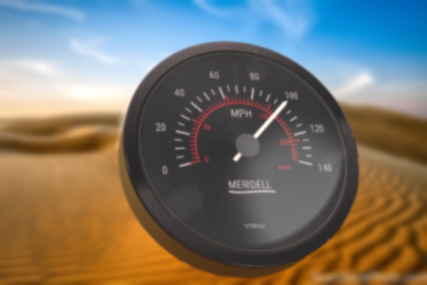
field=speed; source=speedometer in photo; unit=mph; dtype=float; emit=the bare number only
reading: 100
